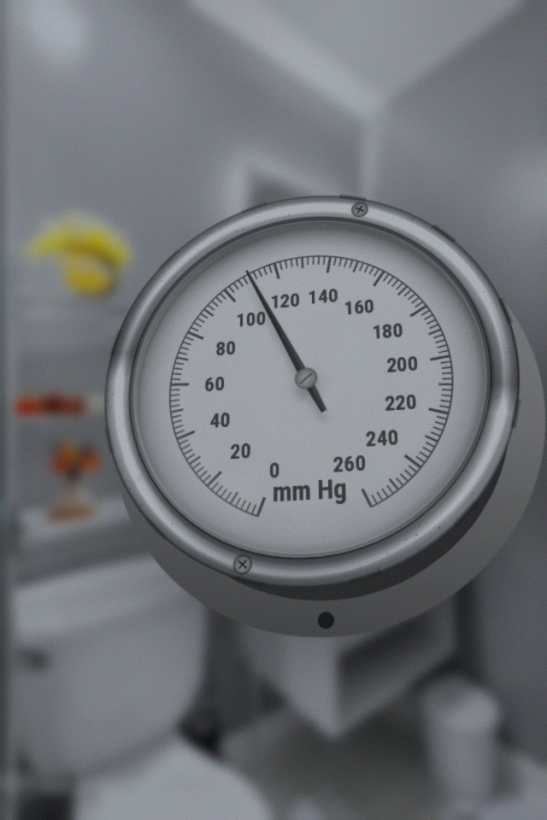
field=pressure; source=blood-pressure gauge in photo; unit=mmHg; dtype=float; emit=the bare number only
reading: 110
